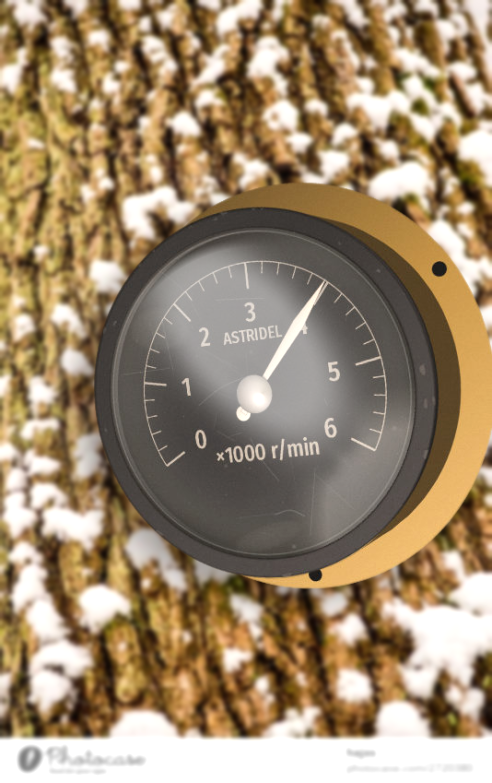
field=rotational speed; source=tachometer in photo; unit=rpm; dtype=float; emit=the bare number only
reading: 4000
